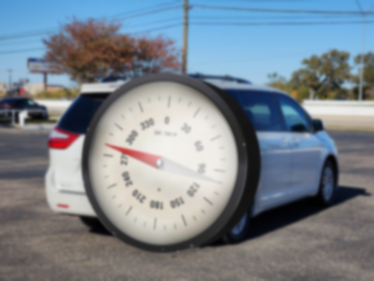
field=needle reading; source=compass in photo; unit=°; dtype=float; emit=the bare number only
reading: 280
